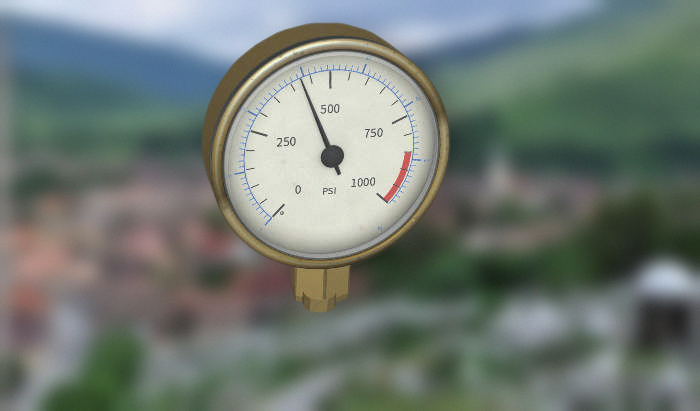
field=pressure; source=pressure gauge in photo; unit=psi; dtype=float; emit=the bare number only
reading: 425
